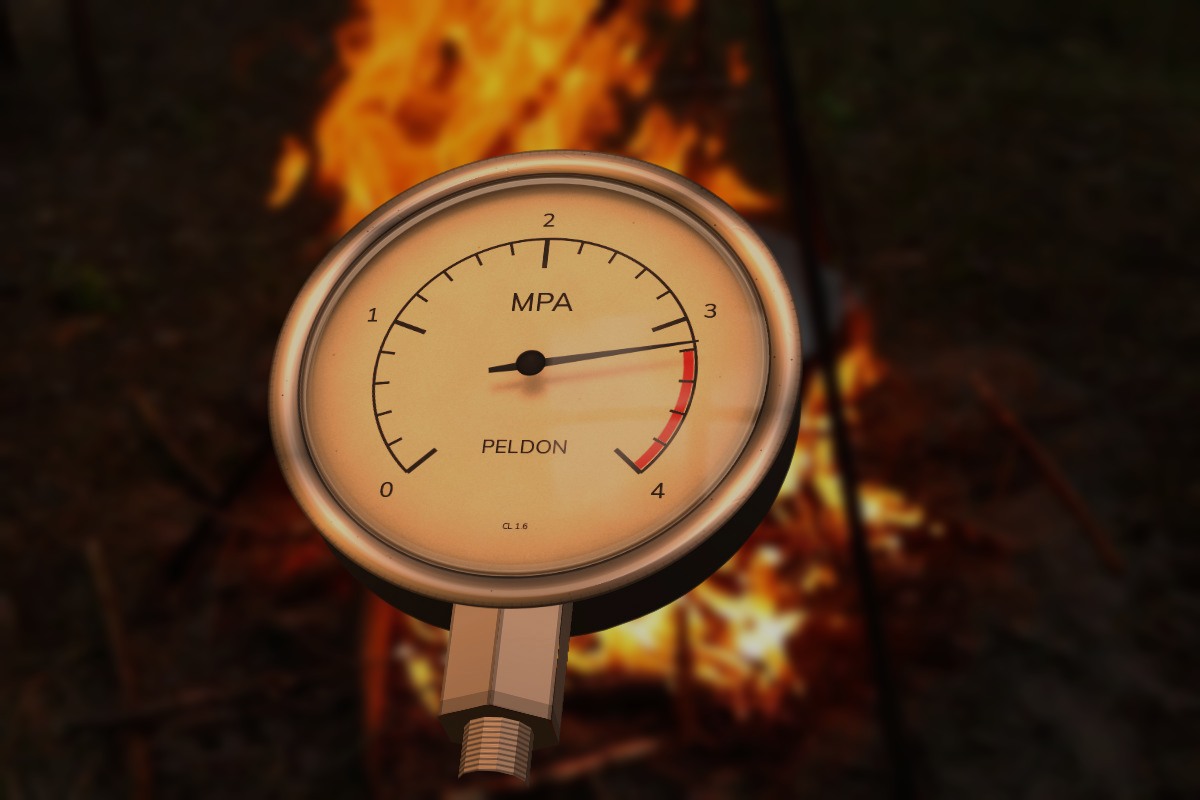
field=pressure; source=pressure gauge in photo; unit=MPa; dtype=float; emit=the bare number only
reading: 3.2
